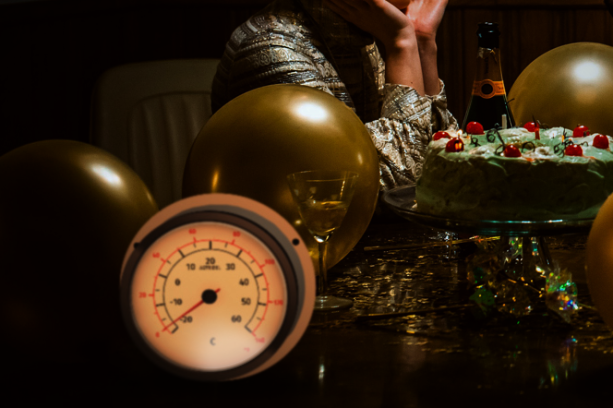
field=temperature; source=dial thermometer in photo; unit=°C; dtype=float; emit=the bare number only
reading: -17.5
